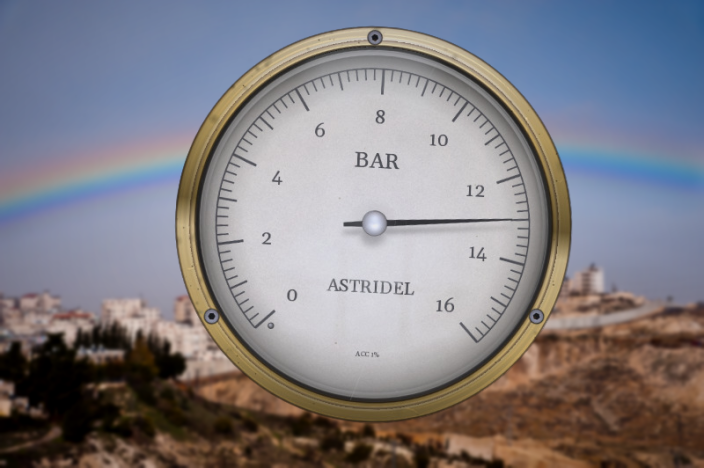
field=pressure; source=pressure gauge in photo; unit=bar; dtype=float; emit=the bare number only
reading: 13
